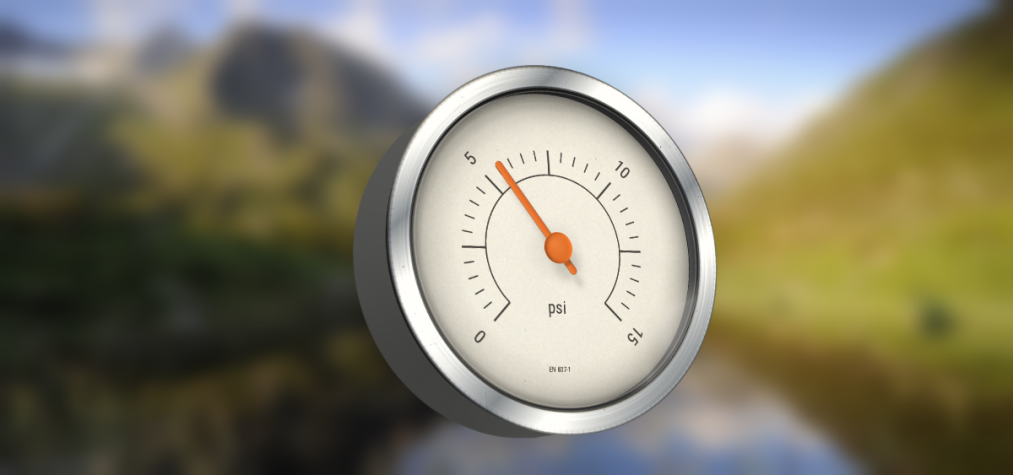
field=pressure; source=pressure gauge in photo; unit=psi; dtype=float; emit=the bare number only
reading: 5.5
